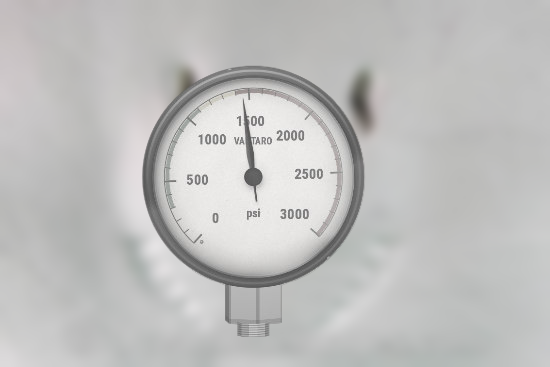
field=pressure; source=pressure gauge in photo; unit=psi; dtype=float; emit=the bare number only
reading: 1450
